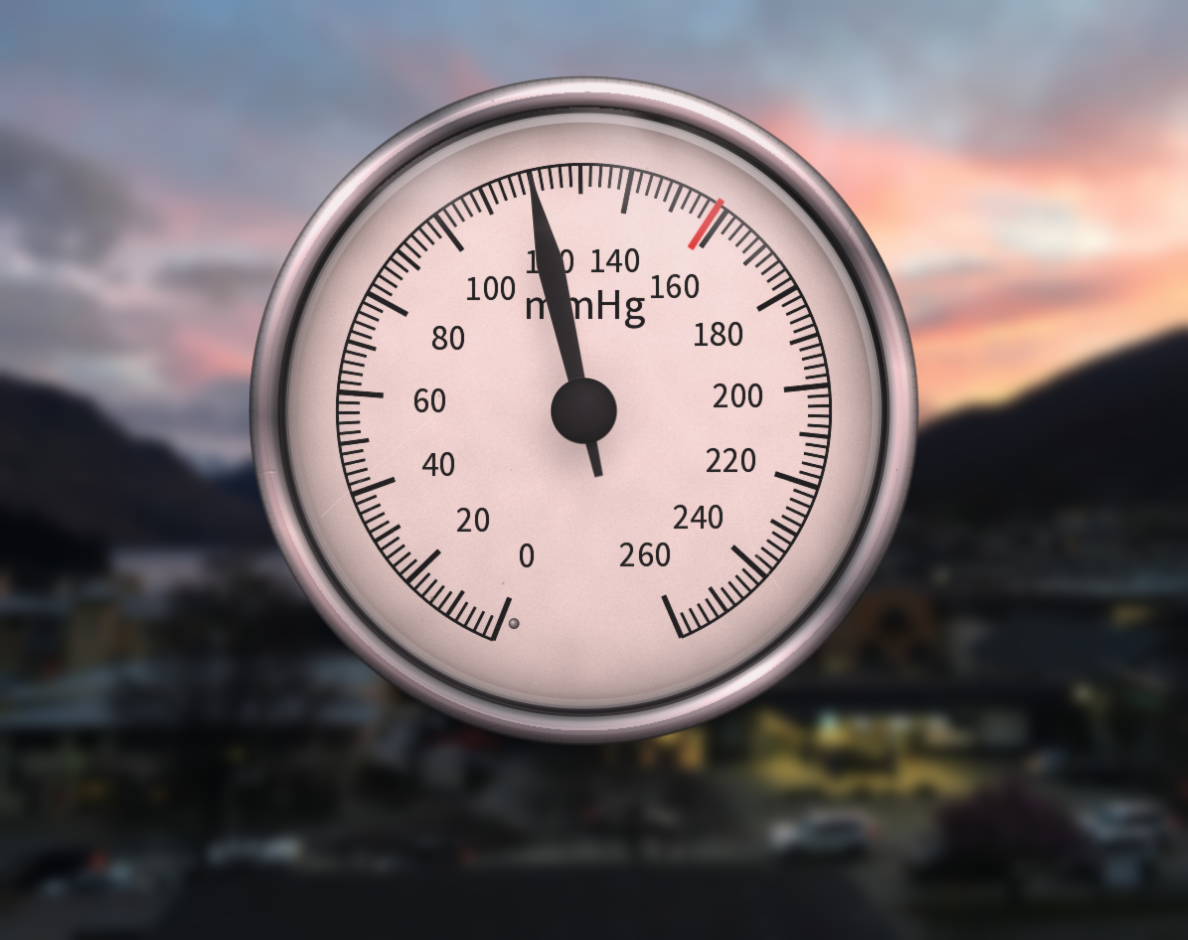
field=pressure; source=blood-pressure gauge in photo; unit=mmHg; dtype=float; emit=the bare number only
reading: 120
